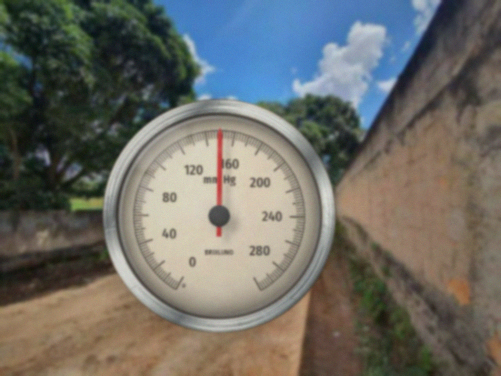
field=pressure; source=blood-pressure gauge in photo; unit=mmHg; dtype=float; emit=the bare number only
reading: 150
